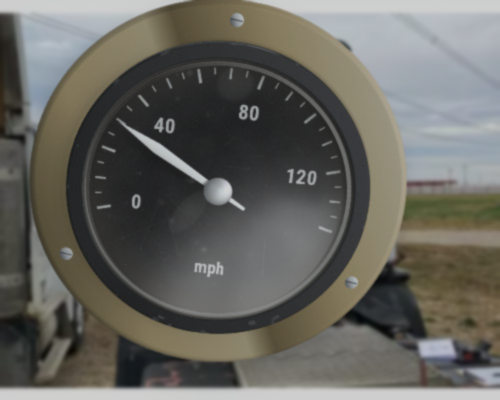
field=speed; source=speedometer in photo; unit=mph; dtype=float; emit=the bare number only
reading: 30
